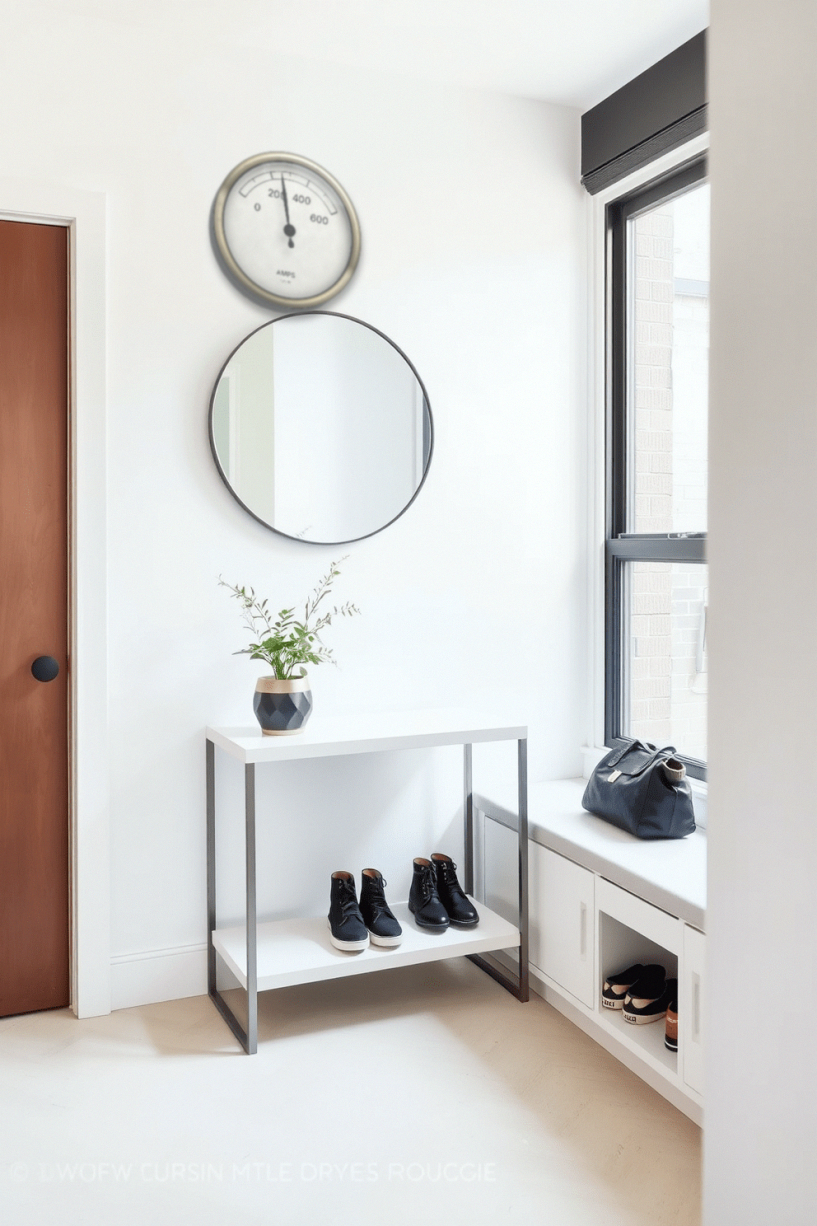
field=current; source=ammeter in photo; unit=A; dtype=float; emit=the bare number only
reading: 250
